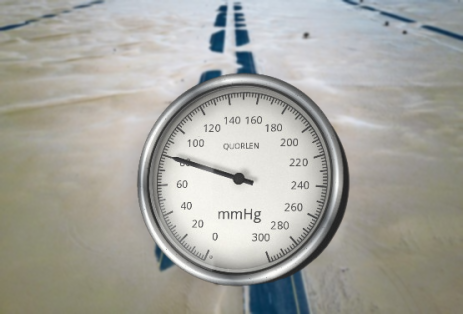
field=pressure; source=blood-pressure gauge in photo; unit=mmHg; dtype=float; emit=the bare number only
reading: 80
